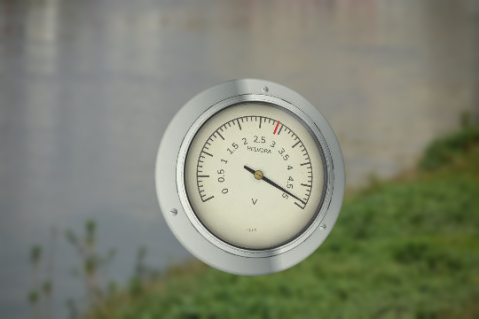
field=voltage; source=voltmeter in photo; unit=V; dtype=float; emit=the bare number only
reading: 4.9
